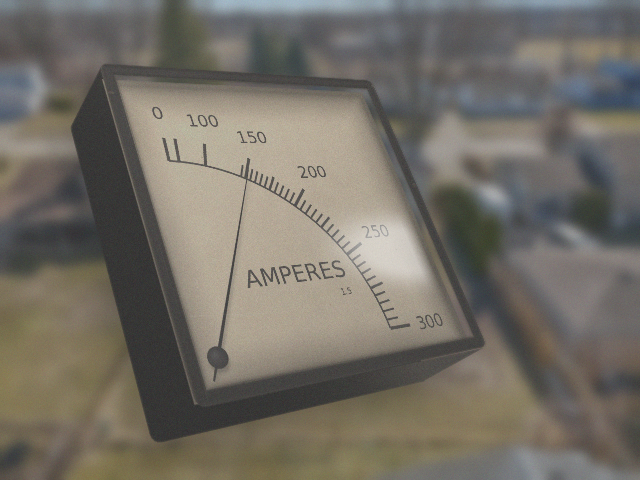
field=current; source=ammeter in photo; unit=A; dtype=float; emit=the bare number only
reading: 150
